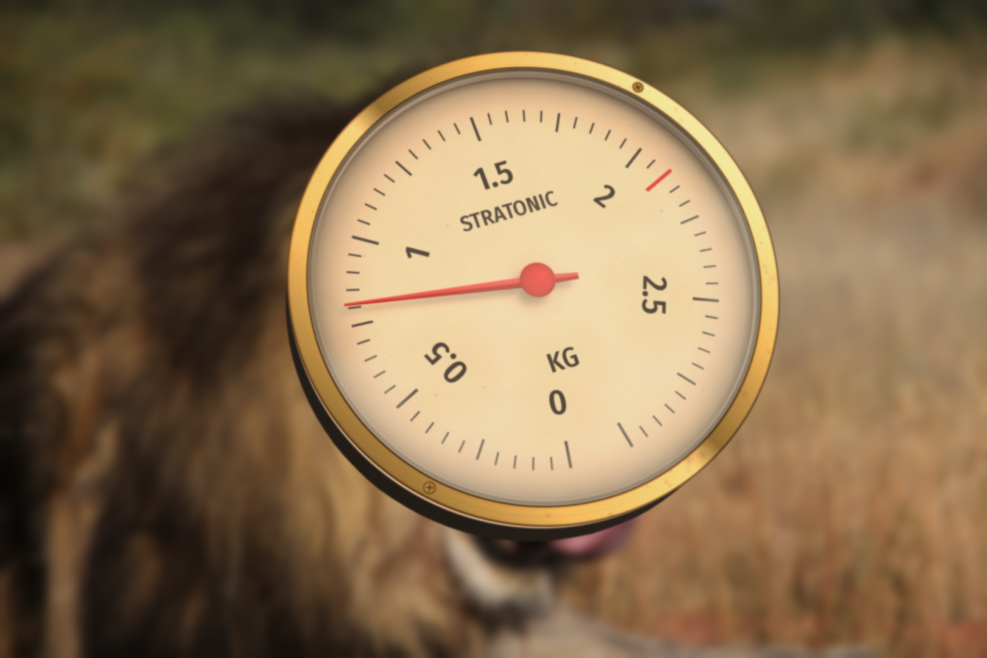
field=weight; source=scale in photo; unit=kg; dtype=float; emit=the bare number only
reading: 0.8
